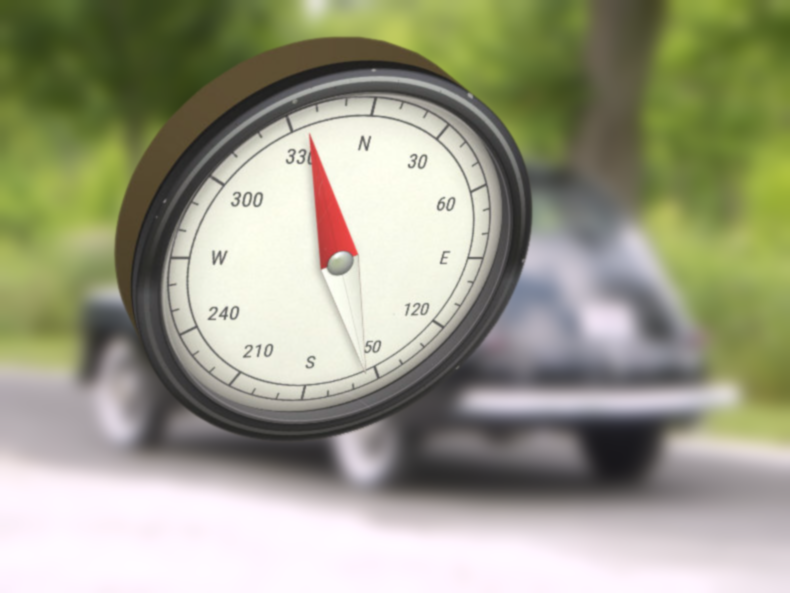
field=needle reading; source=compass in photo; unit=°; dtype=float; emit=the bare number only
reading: 335
